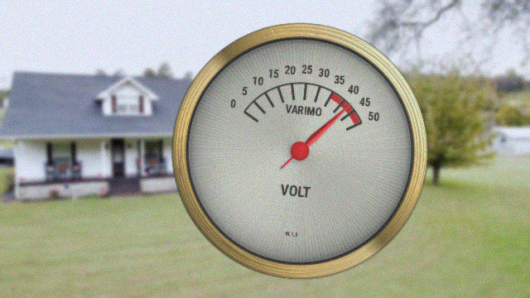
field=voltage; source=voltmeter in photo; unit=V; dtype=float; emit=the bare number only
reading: 42.5
